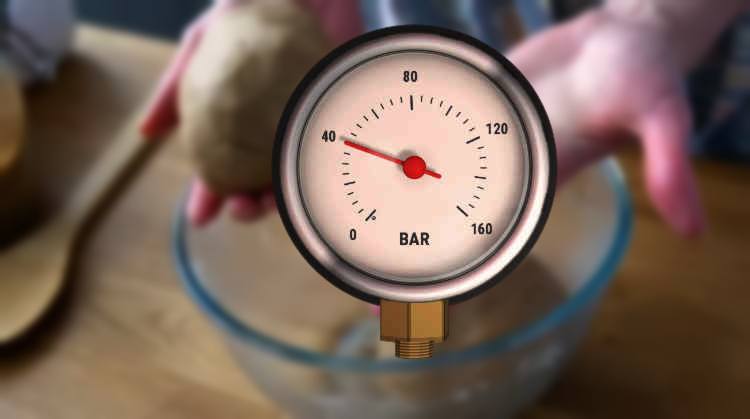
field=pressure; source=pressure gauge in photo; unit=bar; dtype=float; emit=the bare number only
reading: 40
